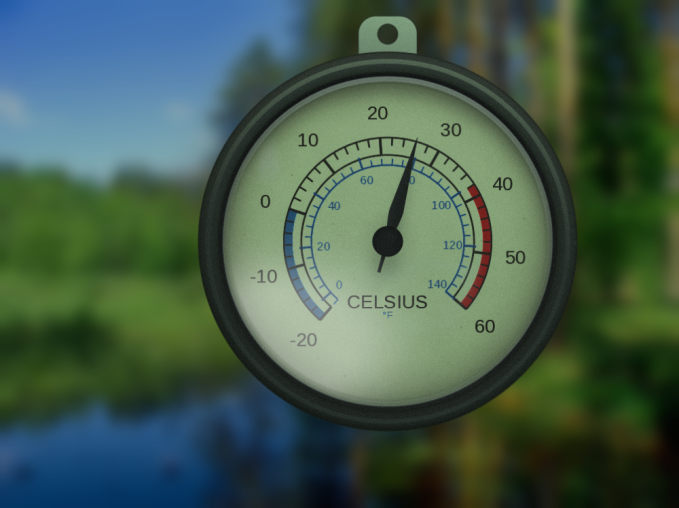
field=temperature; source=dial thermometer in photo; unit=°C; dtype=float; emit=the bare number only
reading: 26
